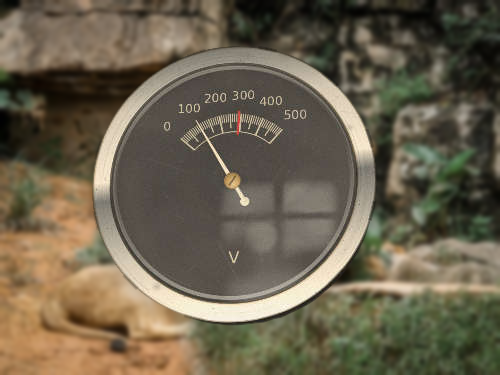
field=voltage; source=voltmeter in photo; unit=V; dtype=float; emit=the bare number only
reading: 100
